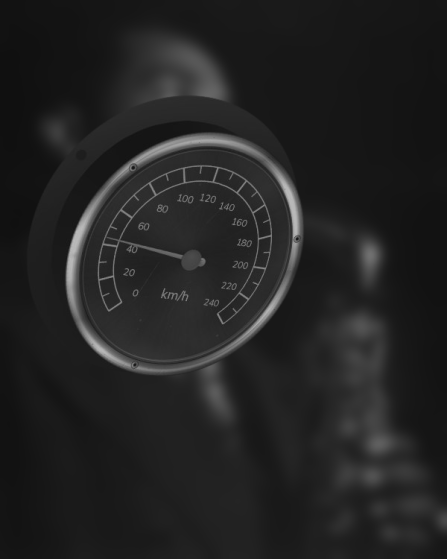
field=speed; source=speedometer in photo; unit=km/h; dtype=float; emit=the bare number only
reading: 45
